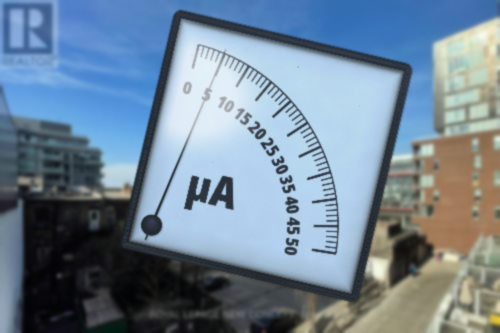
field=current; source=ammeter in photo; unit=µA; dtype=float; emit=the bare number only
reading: 5
